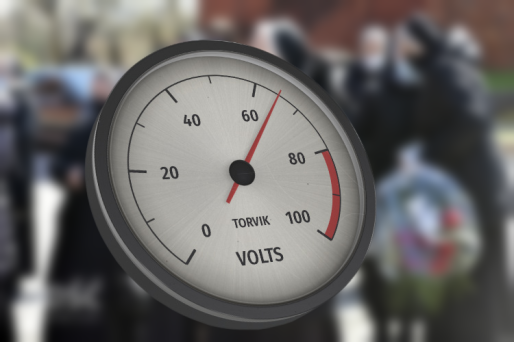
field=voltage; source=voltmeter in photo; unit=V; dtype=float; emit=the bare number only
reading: 65
